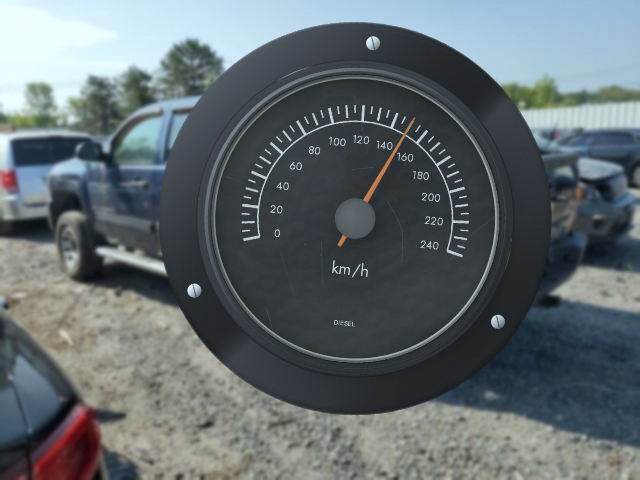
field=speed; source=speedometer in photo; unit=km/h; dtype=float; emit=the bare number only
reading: 150
